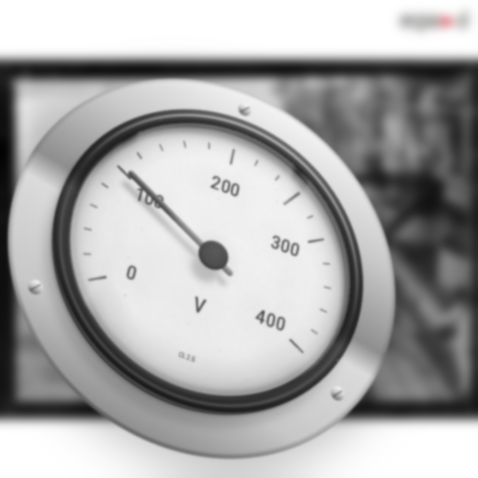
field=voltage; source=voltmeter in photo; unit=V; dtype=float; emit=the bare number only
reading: 100
